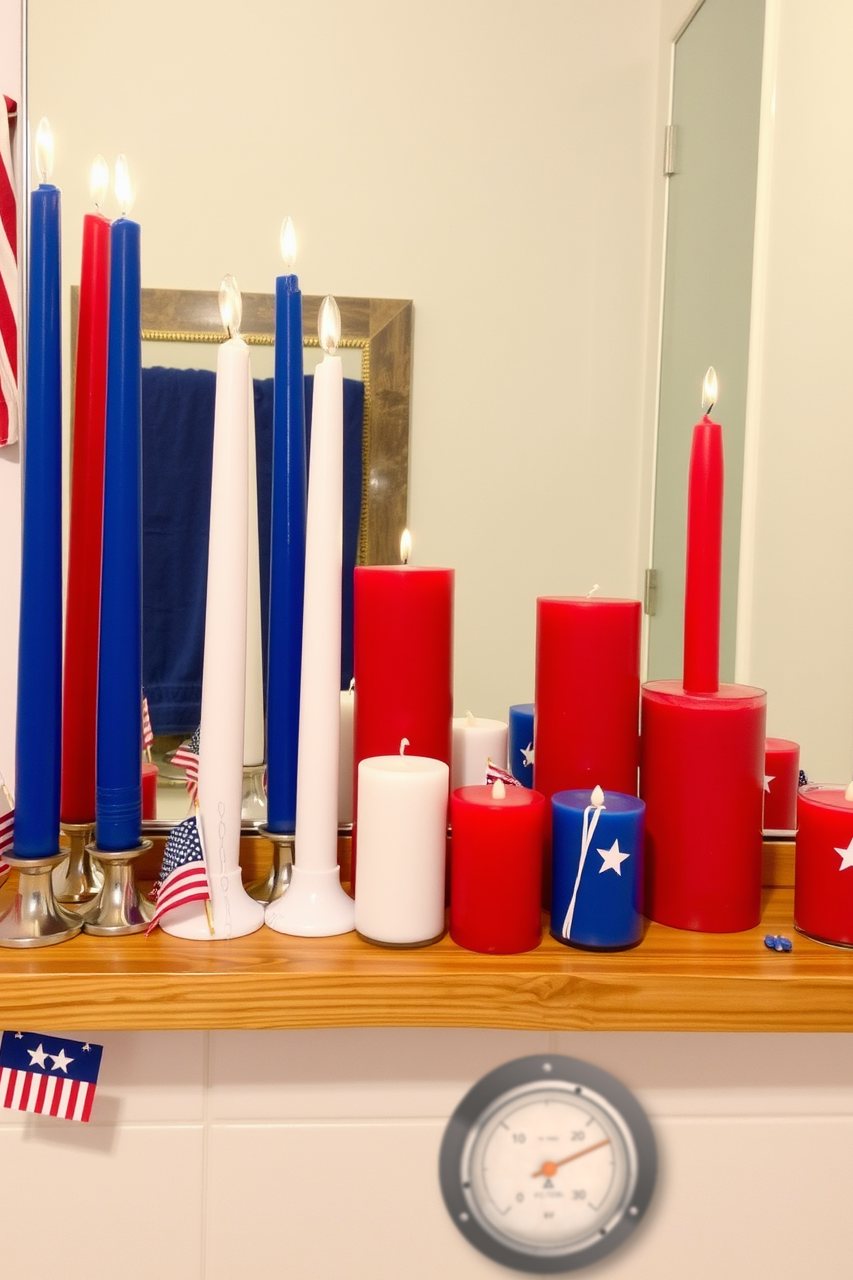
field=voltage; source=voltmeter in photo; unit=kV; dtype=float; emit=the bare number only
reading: 22.5
